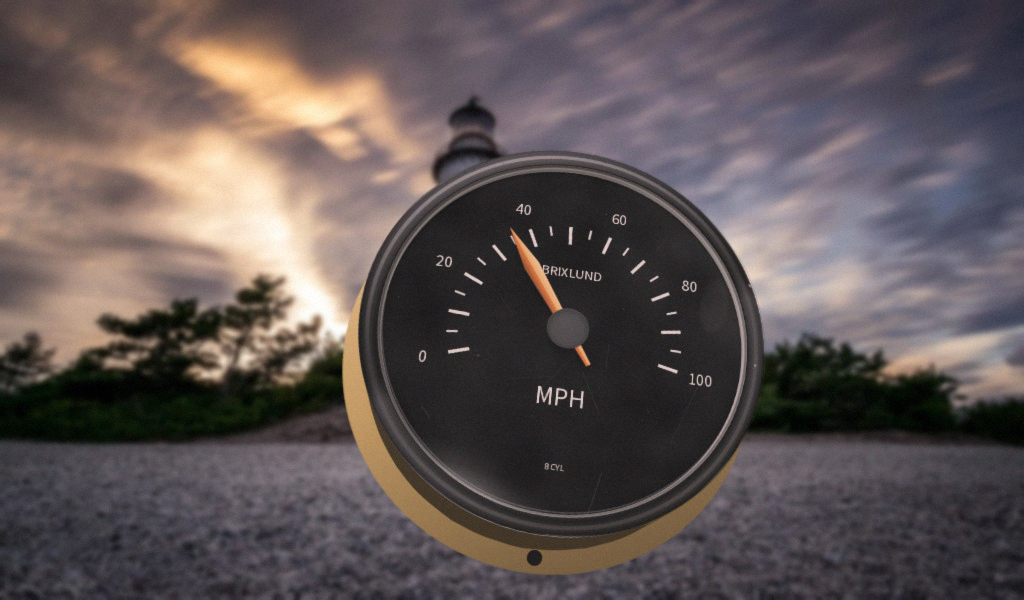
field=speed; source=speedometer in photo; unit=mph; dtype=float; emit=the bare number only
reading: 35
